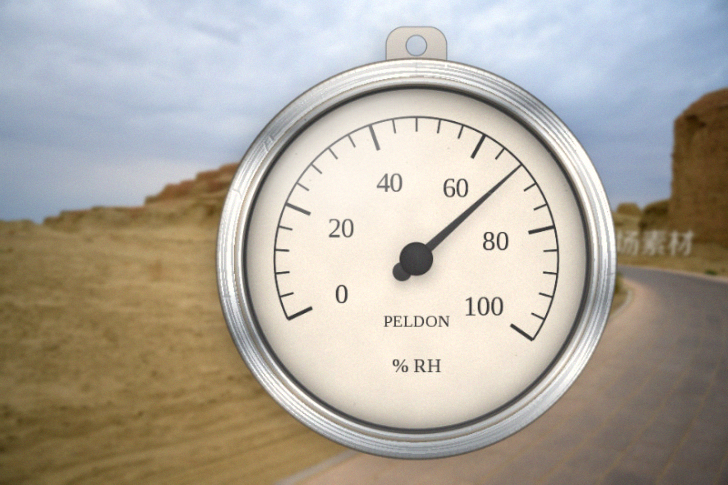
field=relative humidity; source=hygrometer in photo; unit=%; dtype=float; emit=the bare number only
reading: 68
